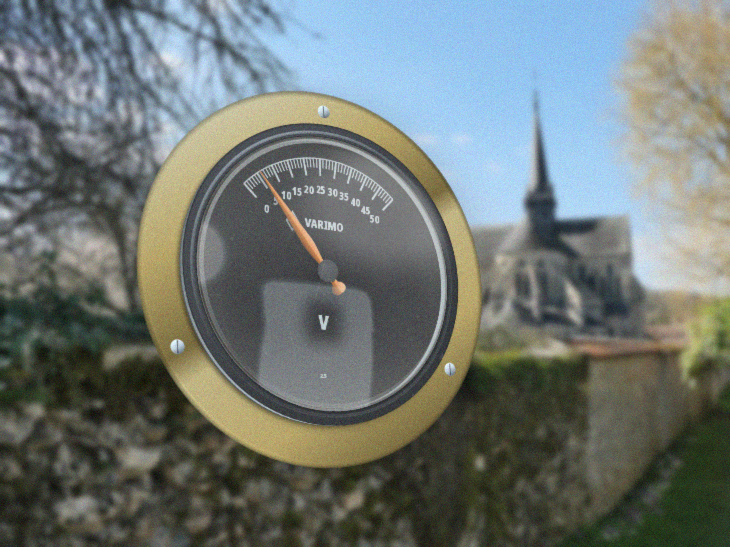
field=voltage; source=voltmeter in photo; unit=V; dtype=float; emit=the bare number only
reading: 5
